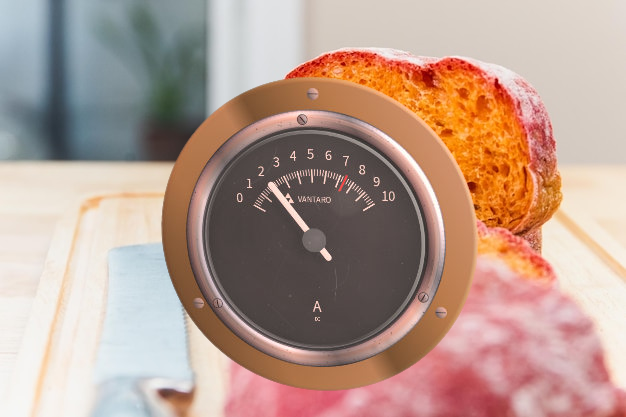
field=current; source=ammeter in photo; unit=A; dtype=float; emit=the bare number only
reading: 2
